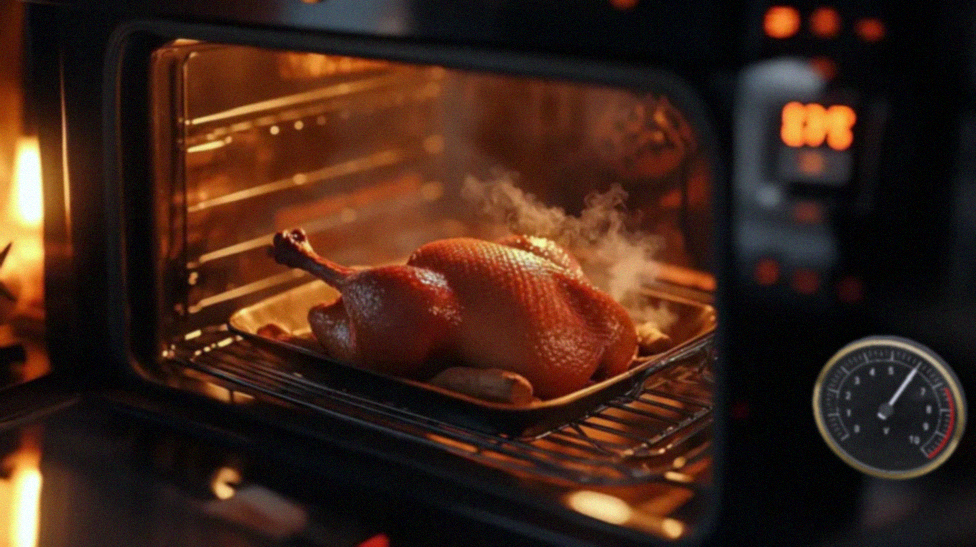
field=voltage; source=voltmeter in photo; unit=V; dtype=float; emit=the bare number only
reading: 6
